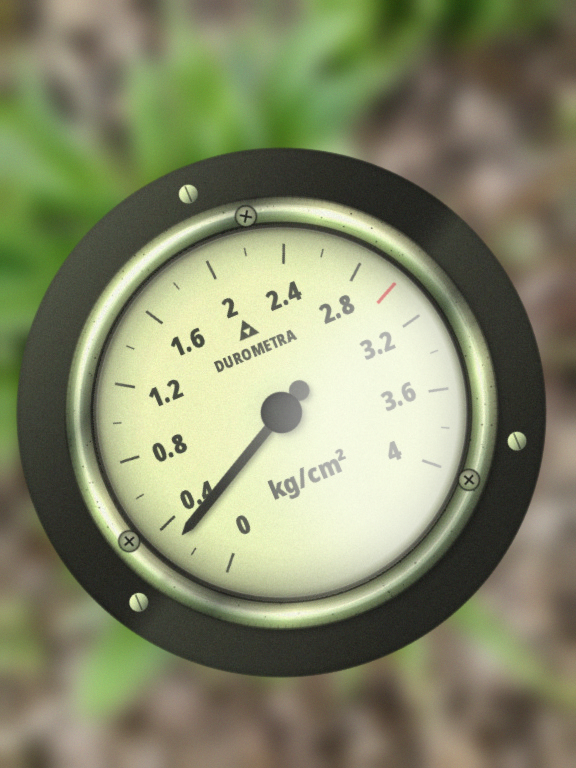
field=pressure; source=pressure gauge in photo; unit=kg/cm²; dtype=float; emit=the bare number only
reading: 0.3
